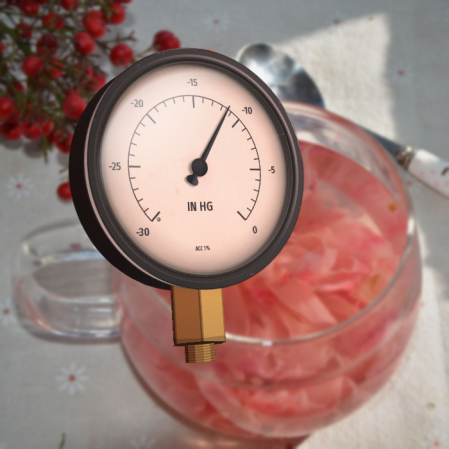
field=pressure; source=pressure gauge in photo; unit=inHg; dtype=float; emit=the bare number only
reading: -11.5
